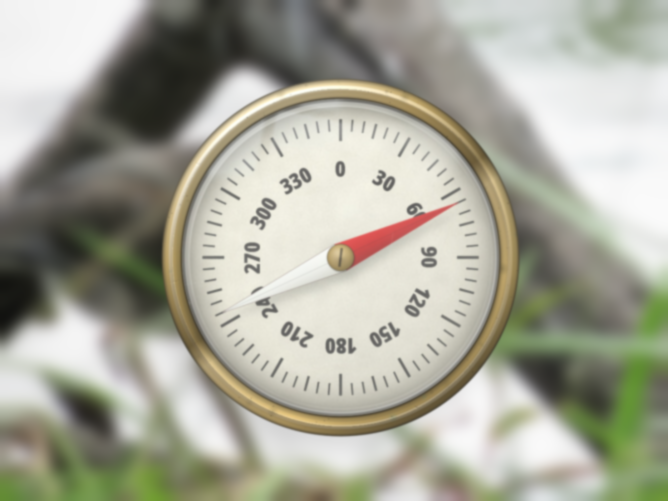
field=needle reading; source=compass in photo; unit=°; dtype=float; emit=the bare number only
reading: 65
